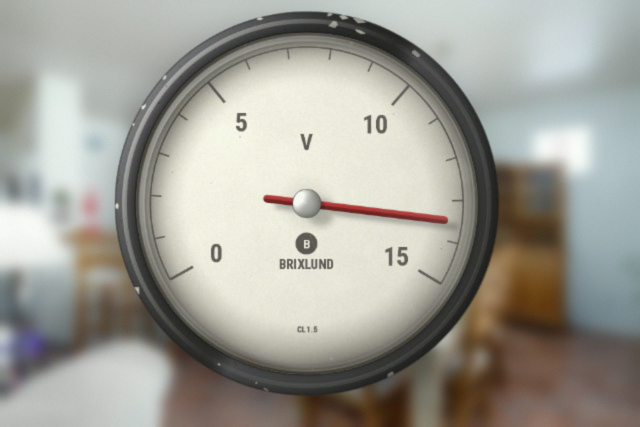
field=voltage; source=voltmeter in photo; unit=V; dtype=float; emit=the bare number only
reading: 13.5
